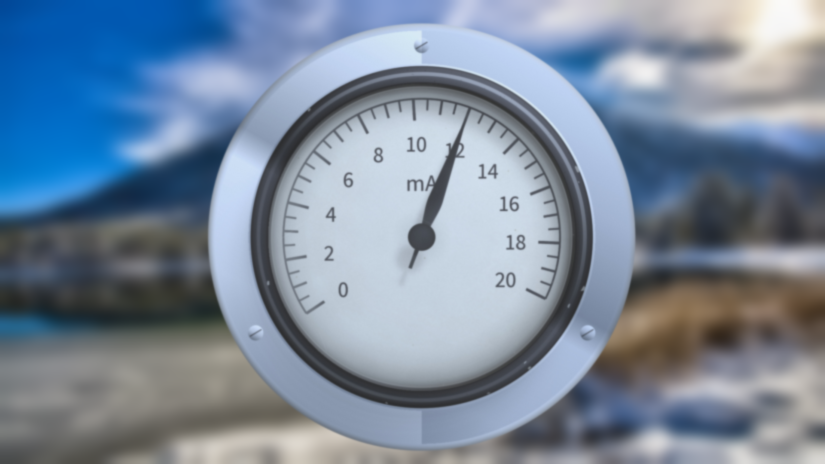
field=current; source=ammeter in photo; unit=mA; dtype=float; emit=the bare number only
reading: 12
